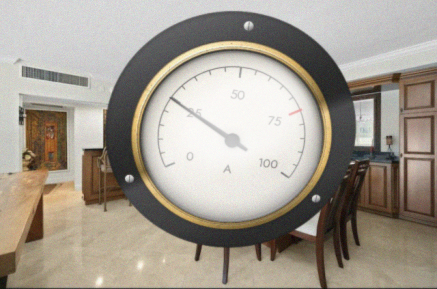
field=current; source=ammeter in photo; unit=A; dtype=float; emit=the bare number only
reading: 25
